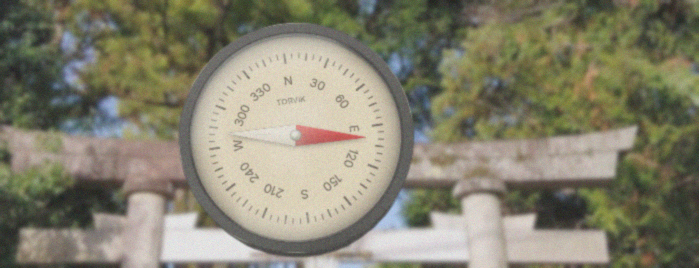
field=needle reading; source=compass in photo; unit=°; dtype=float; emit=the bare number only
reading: 100
